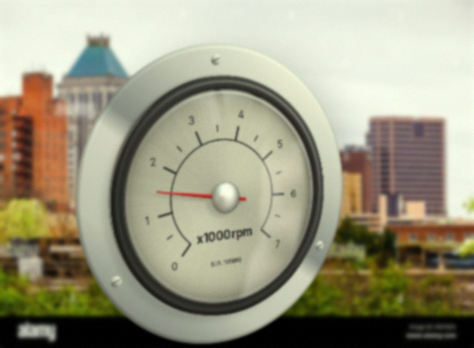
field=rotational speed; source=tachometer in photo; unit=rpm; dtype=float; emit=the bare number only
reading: 1500
